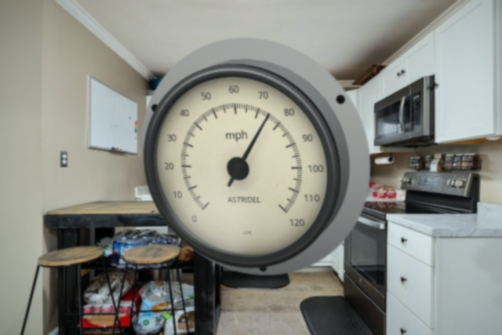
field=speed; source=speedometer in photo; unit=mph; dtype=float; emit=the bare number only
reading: 75
